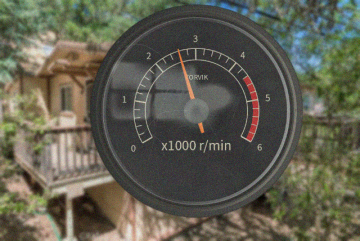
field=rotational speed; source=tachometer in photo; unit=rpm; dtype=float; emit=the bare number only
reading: 2600
